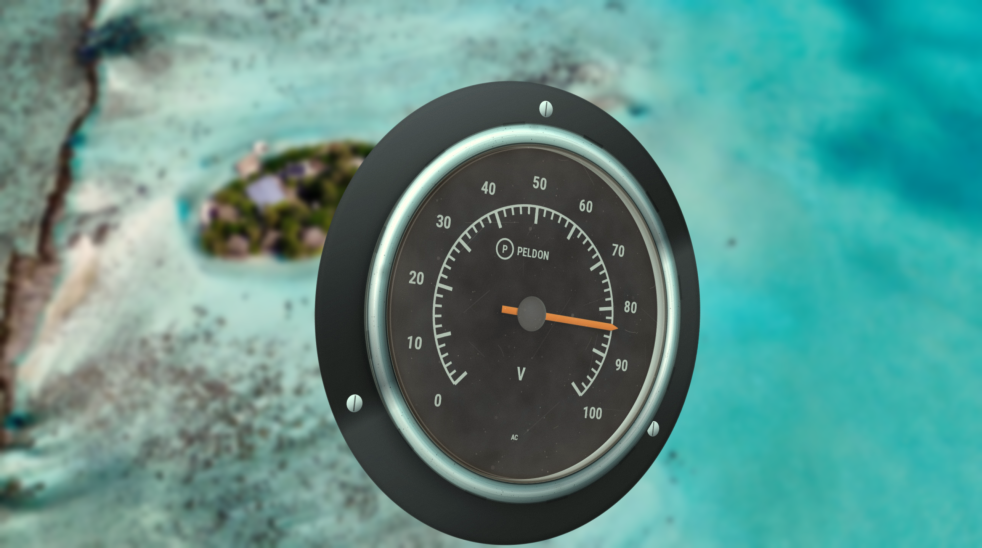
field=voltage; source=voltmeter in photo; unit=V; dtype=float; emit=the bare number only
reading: 84
